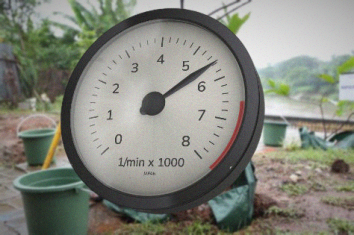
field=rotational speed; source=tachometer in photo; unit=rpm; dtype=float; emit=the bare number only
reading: 5600
